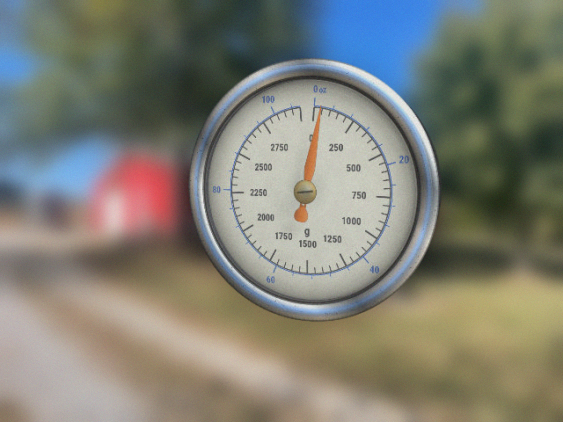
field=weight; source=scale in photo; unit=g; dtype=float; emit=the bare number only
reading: 50
